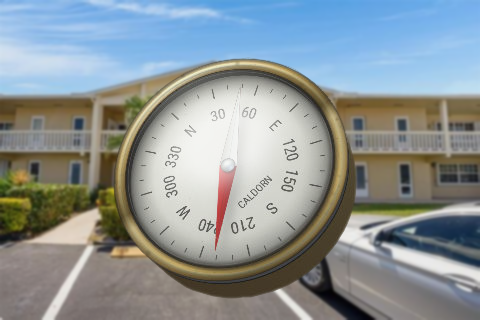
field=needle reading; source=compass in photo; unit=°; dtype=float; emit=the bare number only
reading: 230
